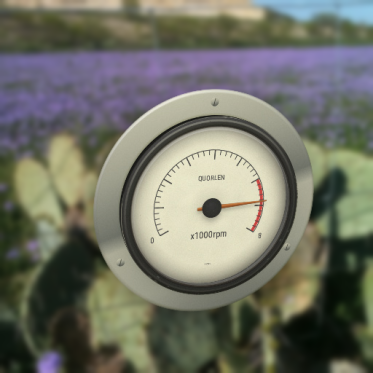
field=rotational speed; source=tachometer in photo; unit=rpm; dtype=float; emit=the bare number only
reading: 6800
